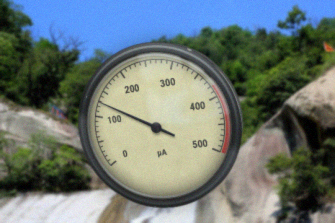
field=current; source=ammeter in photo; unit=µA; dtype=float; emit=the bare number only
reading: 130
